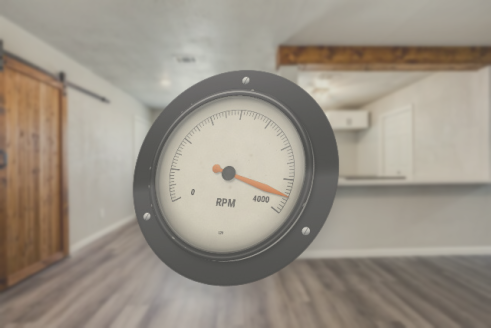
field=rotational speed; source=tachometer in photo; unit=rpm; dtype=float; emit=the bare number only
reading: 3750
